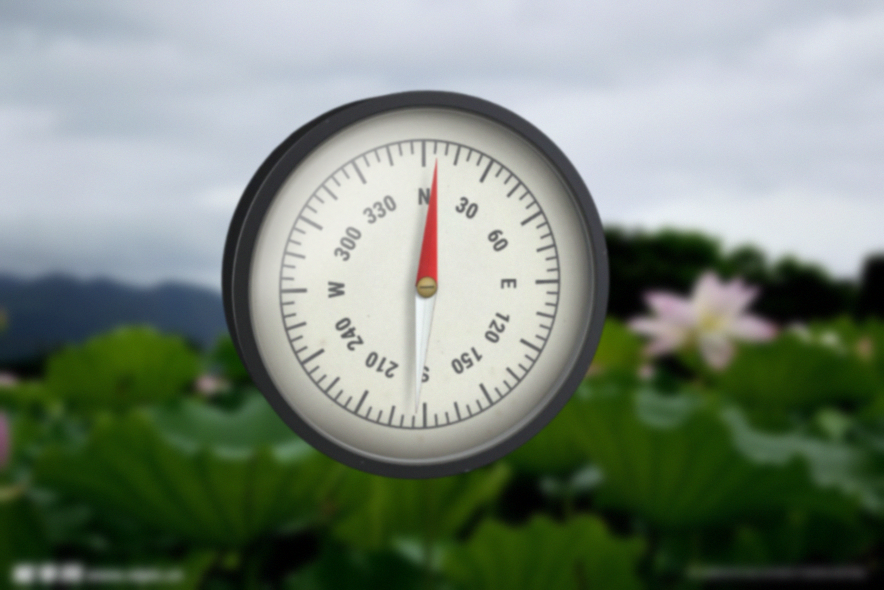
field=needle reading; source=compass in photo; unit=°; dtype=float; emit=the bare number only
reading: 5
